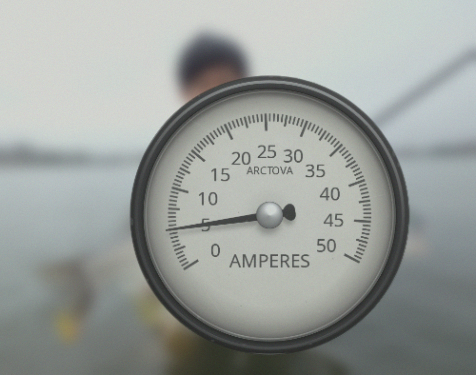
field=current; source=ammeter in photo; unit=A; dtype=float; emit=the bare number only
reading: 5
